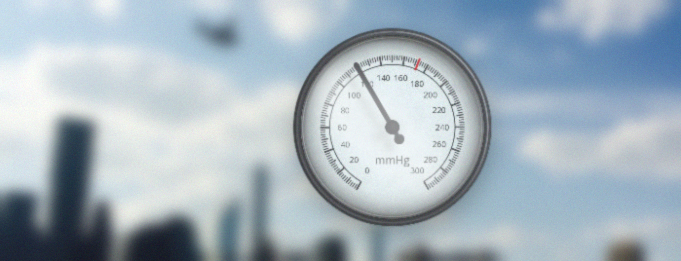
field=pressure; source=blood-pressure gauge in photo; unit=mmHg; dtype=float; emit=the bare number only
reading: 120
